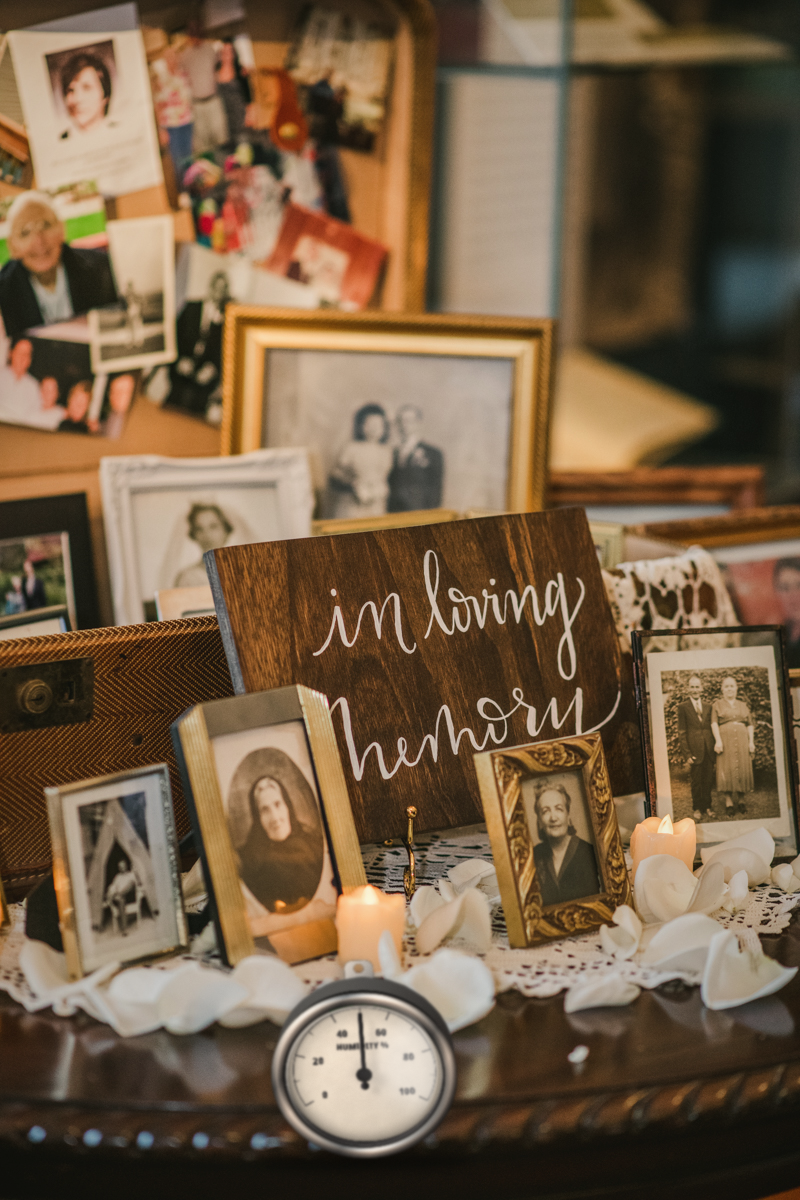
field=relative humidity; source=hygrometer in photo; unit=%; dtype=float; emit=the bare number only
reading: 50
